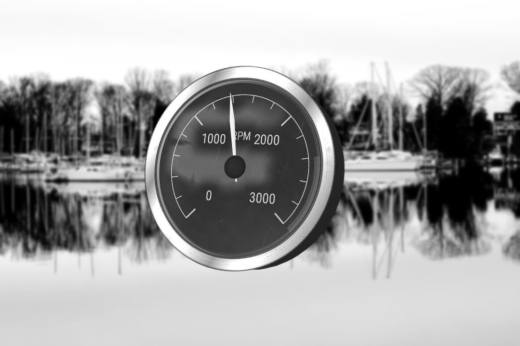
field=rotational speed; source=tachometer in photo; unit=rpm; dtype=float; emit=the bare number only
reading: 1400
